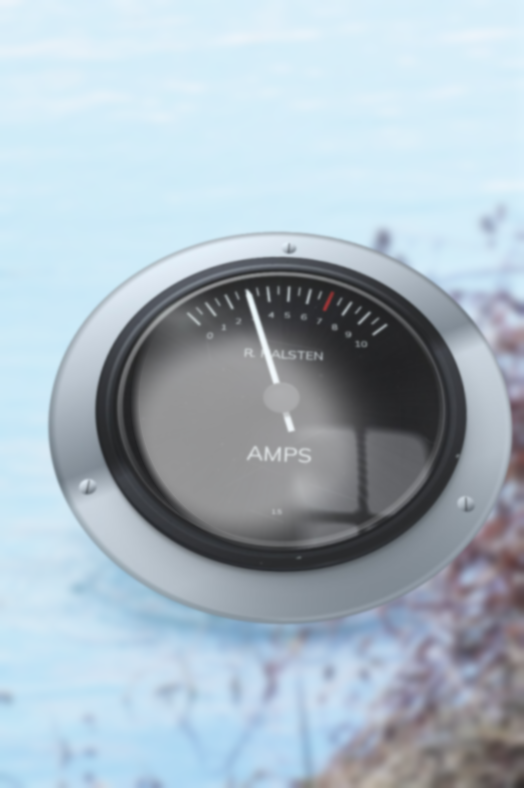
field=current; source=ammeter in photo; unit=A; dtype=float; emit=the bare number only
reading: 3
